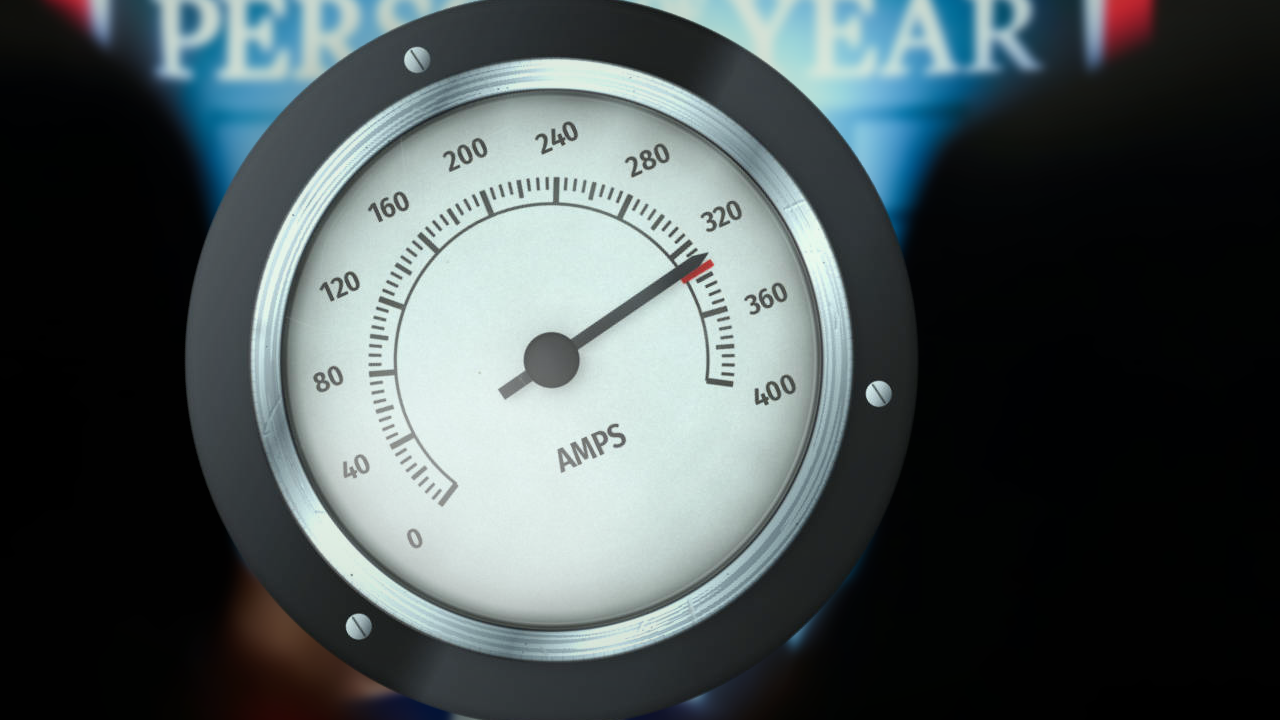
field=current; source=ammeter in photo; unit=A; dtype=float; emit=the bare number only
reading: 330
